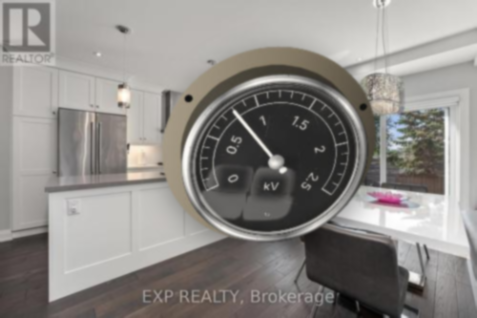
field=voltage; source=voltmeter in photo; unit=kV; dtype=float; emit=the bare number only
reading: 0.8
